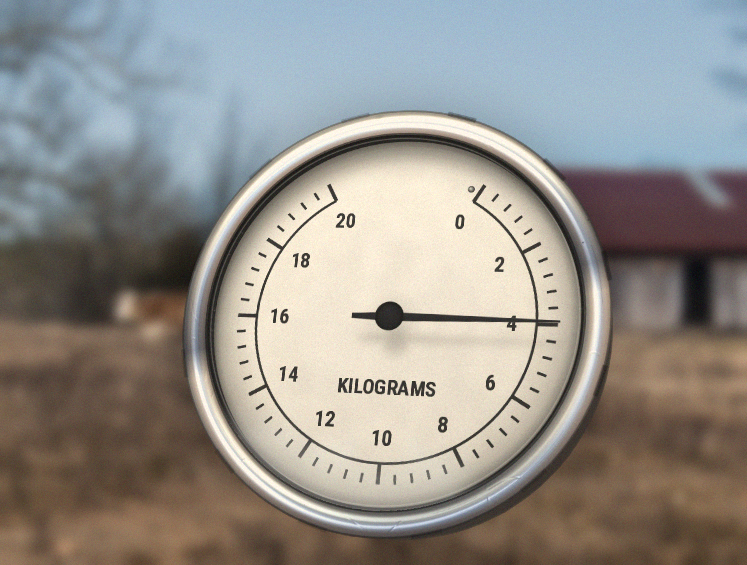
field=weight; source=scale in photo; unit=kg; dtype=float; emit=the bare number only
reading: 4
